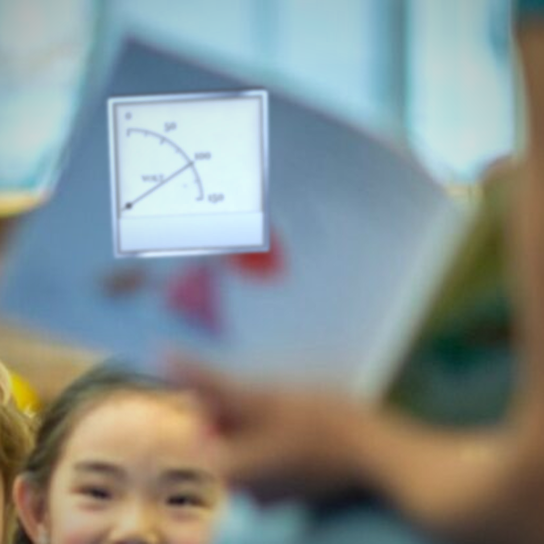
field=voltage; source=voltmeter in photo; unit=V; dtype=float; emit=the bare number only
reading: 100
